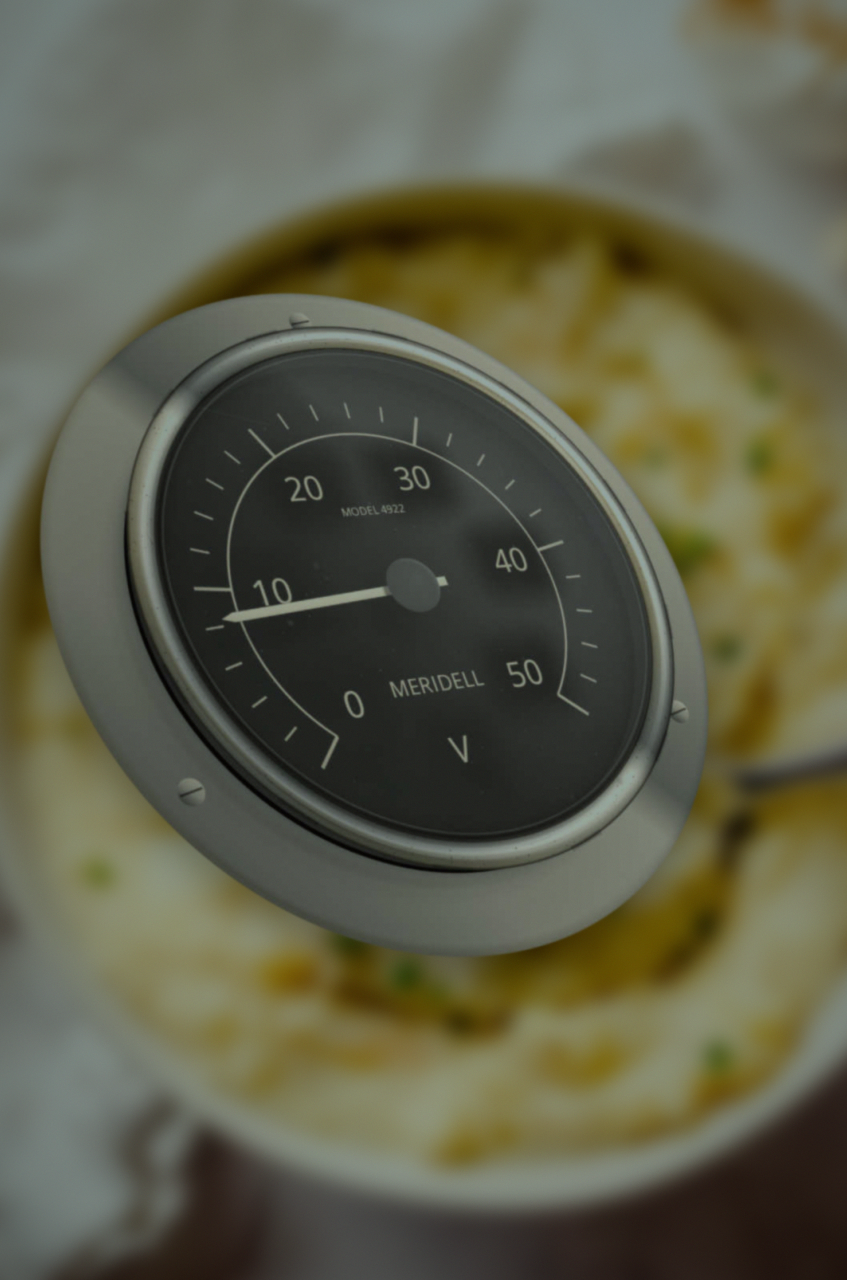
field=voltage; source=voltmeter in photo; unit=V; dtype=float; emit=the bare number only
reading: 8
